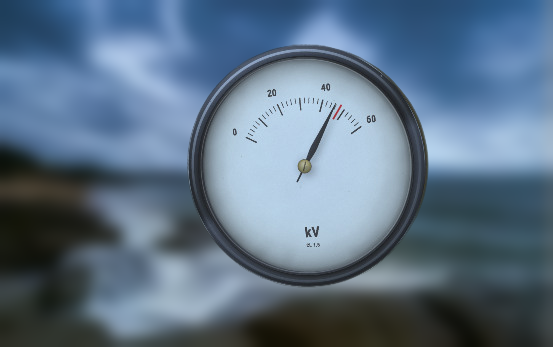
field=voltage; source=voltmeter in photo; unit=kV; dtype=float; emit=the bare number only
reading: 46
